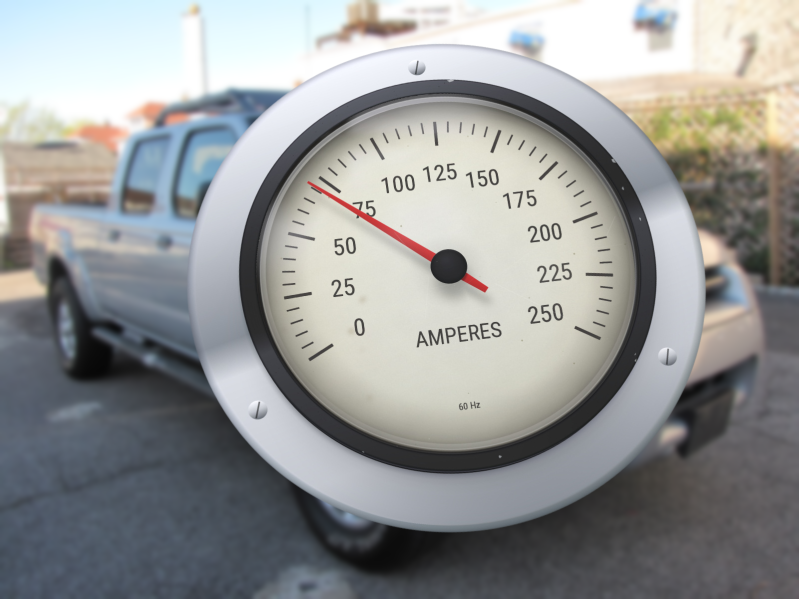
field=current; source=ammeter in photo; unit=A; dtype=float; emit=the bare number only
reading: 70
